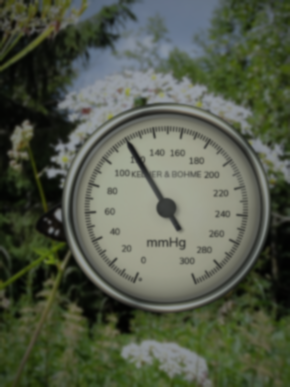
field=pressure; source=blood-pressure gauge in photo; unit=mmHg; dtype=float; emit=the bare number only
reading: 120
